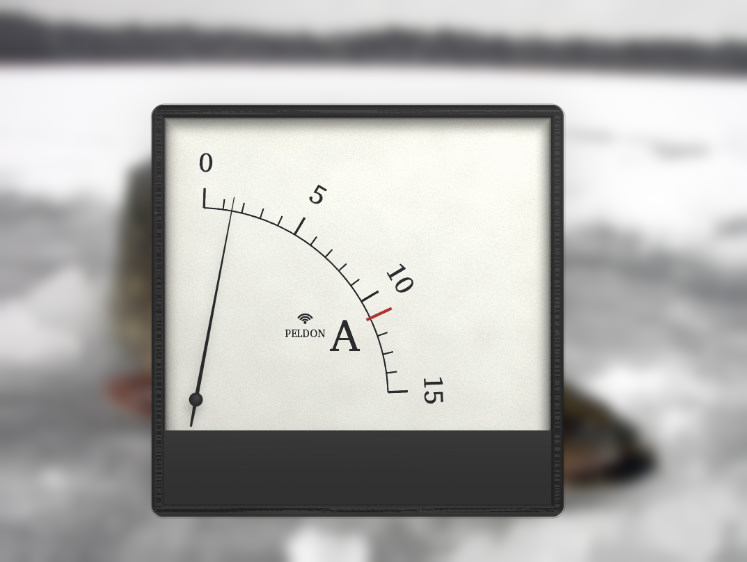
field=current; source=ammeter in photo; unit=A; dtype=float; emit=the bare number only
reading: 1.5
